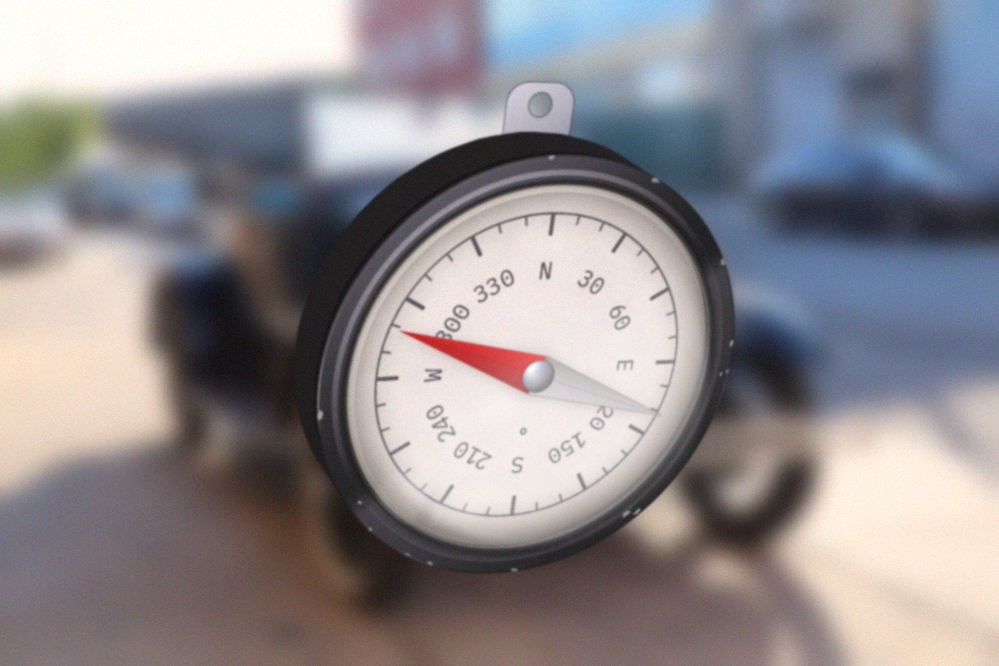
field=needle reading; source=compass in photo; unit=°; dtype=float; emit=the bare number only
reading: 290
